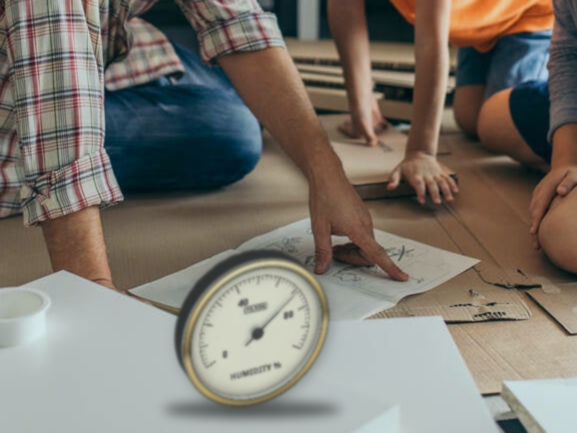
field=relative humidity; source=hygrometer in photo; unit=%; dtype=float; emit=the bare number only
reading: 70
